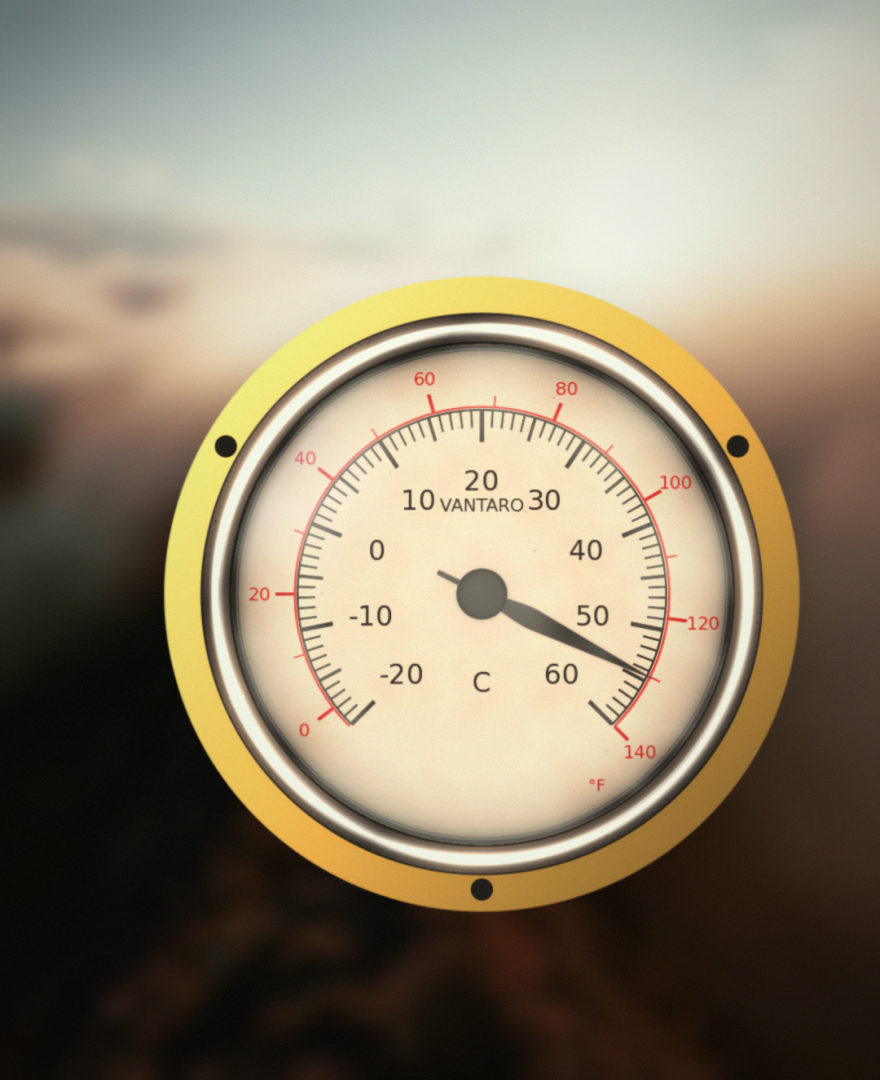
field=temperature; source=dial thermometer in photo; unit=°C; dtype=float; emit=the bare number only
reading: 54.5
